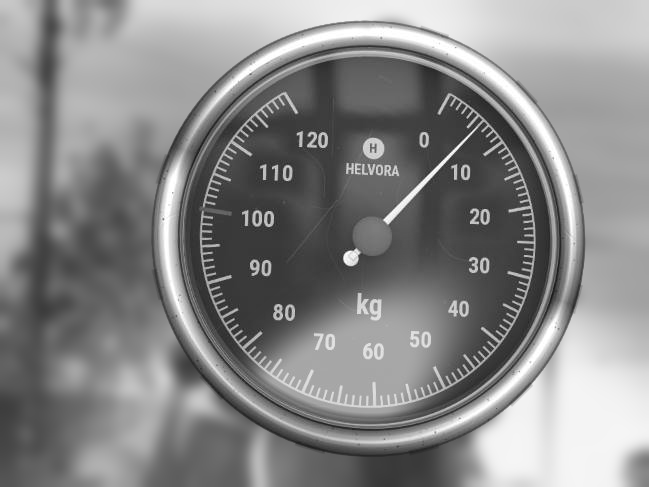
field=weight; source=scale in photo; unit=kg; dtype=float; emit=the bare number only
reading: 6
